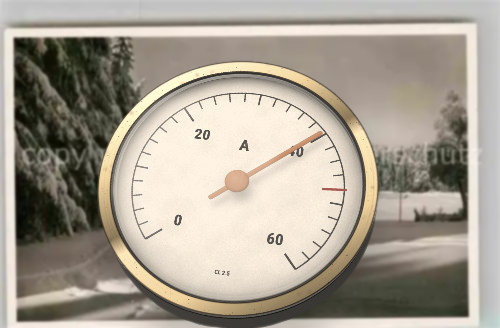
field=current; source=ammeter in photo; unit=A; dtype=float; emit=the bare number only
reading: 40
